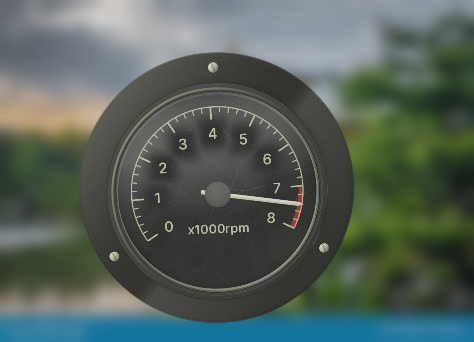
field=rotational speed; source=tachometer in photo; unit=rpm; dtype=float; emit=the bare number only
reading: 7400
